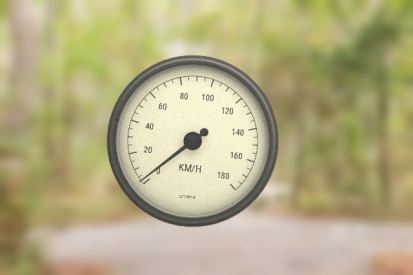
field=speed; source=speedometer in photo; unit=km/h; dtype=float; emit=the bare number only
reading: 2.5
